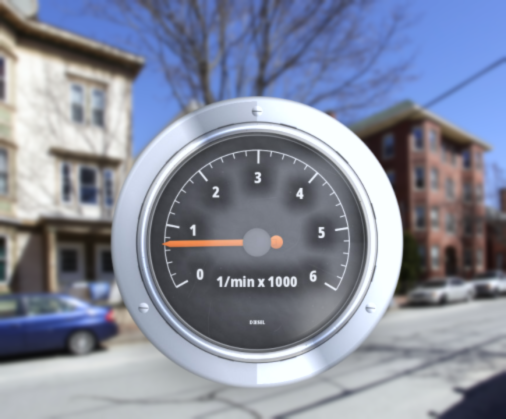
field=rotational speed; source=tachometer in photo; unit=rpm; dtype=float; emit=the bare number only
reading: 700
